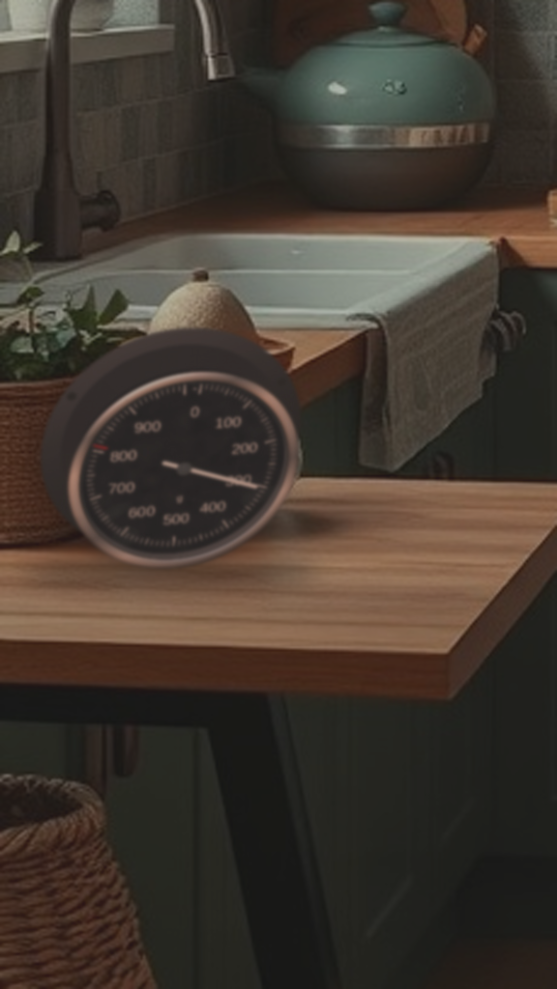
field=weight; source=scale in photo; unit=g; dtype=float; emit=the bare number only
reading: 300
